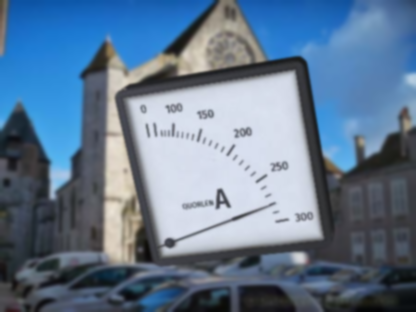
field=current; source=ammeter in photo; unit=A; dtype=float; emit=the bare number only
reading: 280
